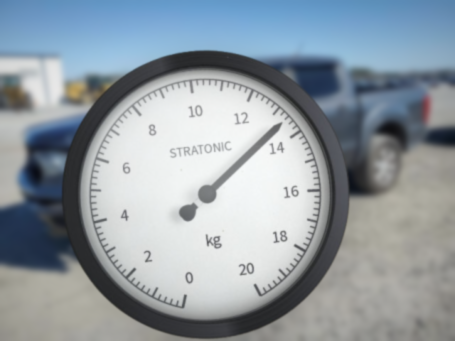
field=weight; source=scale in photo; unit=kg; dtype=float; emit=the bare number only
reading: 13.4
